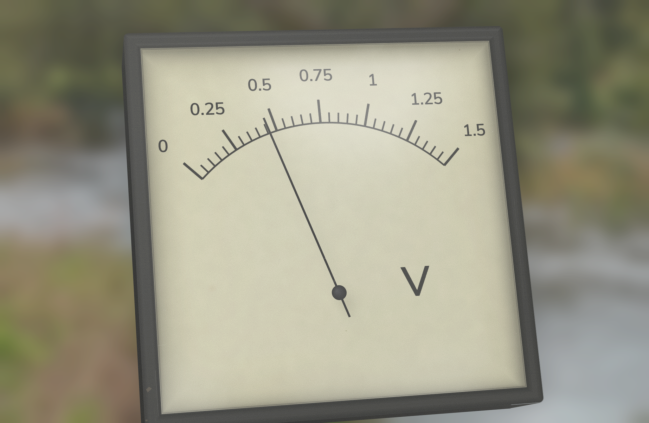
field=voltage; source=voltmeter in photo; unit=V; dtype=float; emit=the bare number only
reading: 0.45
